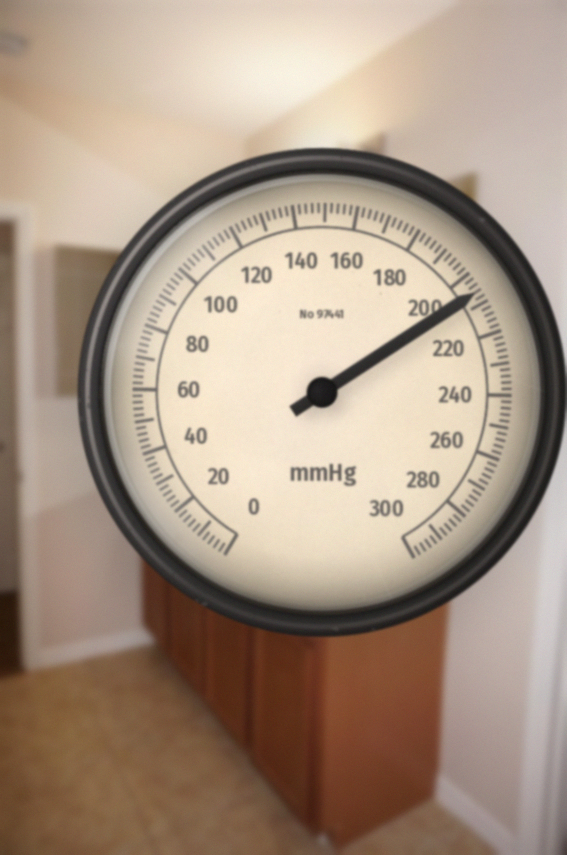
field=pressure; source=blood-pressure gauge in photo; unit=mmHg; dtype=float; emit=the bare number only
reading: 206
